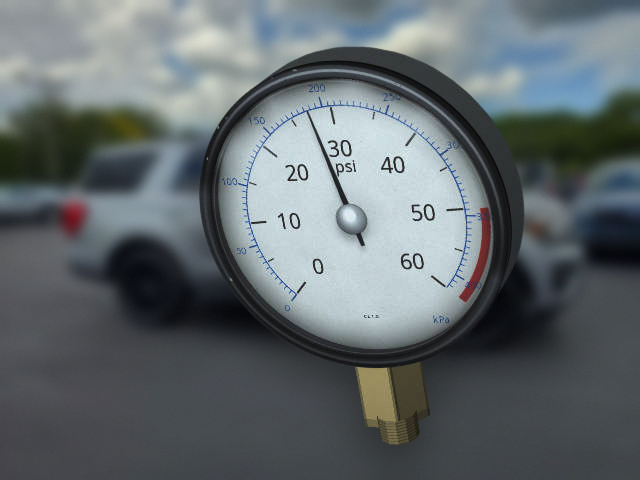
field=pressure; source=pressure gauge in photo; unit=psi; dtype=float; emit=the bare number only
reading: 27.5
